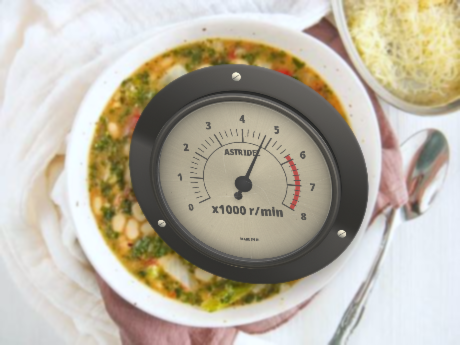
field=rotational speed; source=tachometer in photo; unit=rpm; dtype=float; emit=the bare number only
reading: 4800
